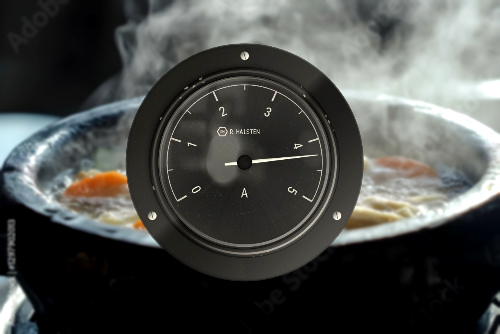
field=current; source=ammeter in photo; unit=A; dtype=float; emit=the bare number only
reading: 4.25
